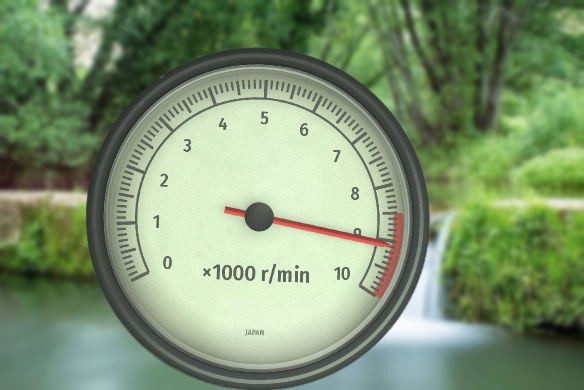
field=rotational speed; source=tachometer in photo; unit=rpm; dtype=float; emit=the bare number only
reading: 9100
